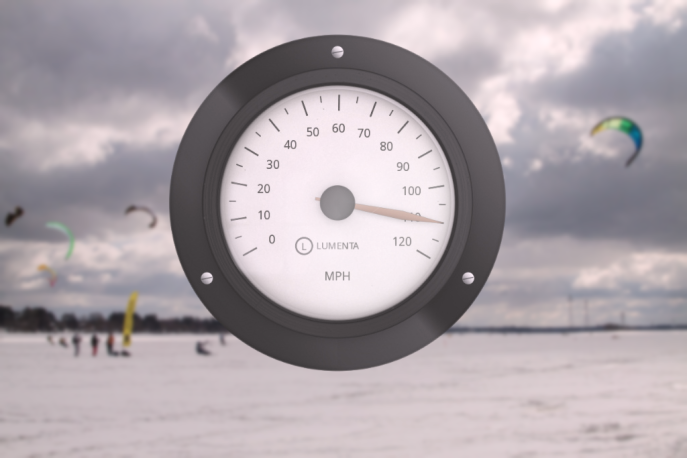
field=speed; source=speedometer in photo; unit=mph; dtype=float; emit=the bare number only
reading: 110
